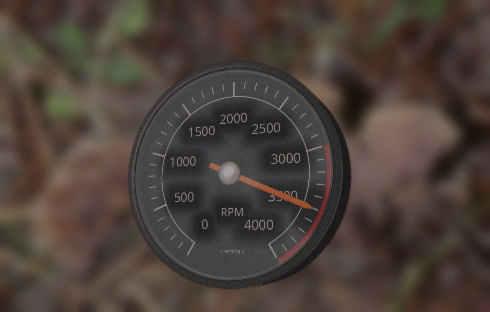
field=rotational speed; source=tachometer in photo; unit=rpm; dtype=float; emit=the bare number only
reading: 3500
